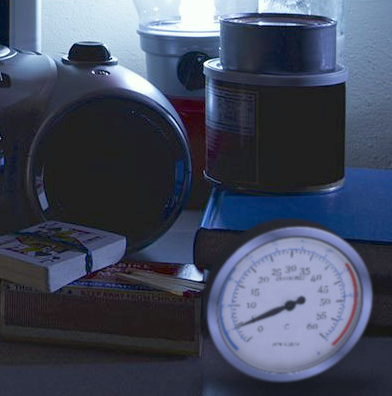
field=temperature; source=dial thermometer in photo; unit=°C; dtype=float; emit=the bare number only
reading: 5
